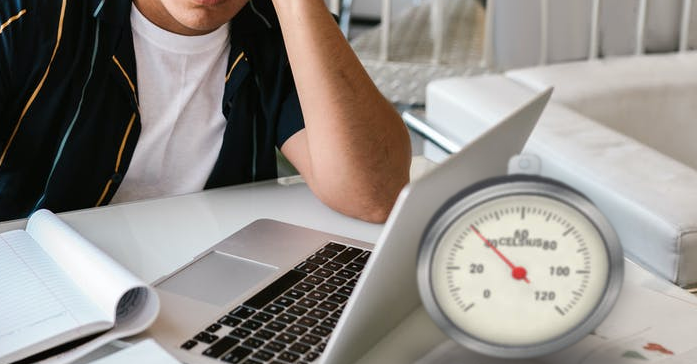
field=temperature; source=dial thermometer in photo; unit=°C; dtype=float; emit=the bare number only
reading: 40
